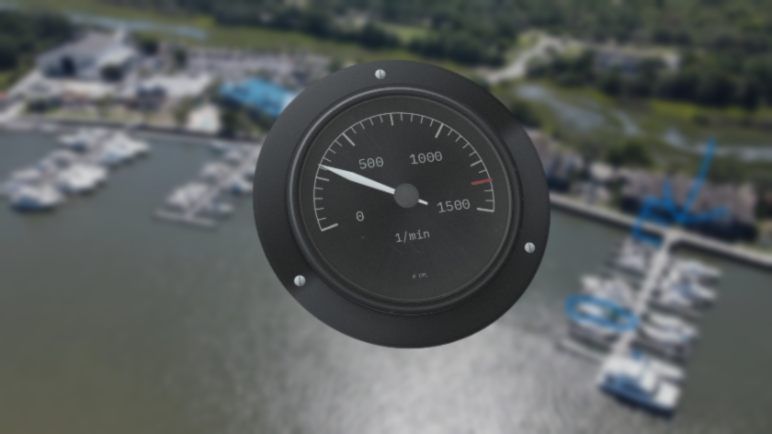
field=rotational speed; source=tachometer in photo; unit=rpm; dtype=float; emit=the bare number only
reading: 300
